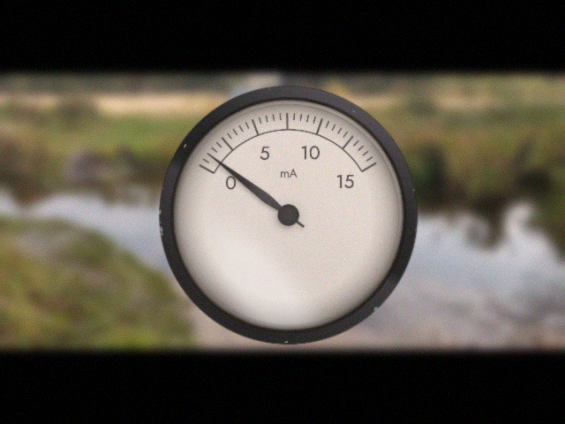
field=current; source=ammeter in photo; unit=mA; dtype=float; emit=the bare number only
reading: 1
